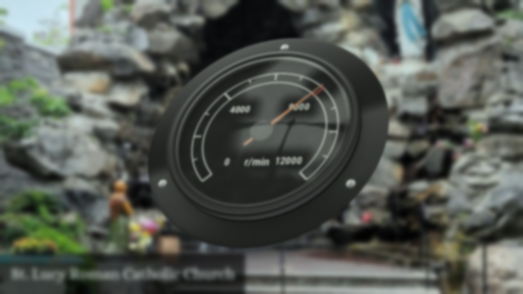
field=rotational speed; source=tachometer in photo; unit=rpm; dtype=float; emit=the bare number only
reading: 8000
